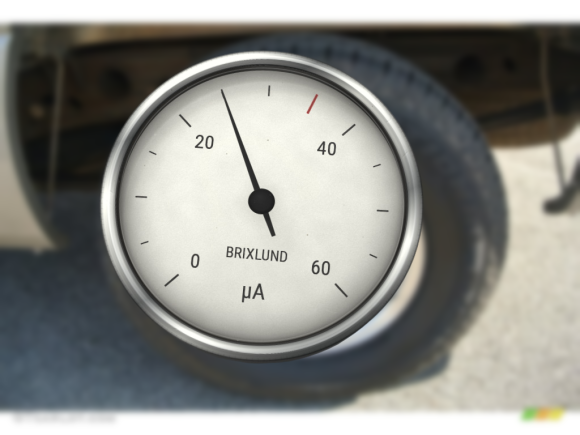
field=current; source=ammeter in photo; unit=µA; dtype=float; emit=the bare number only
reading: 25
